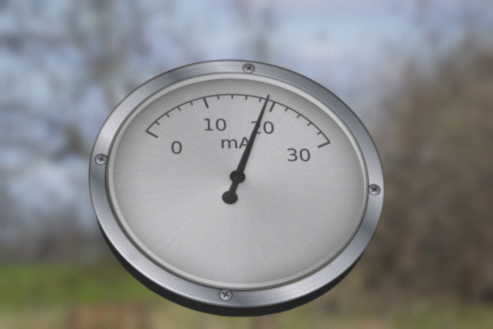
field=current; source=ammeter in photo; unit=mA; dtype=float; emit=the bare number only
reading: 19
